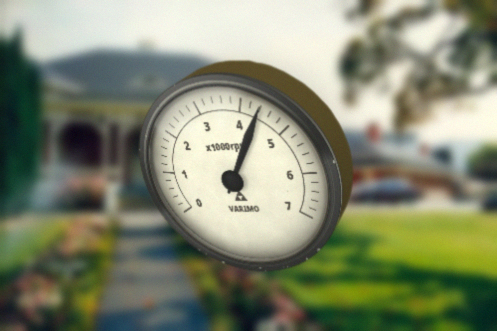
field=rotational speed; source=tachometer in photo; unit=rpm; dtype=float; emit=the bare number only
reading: 4400
